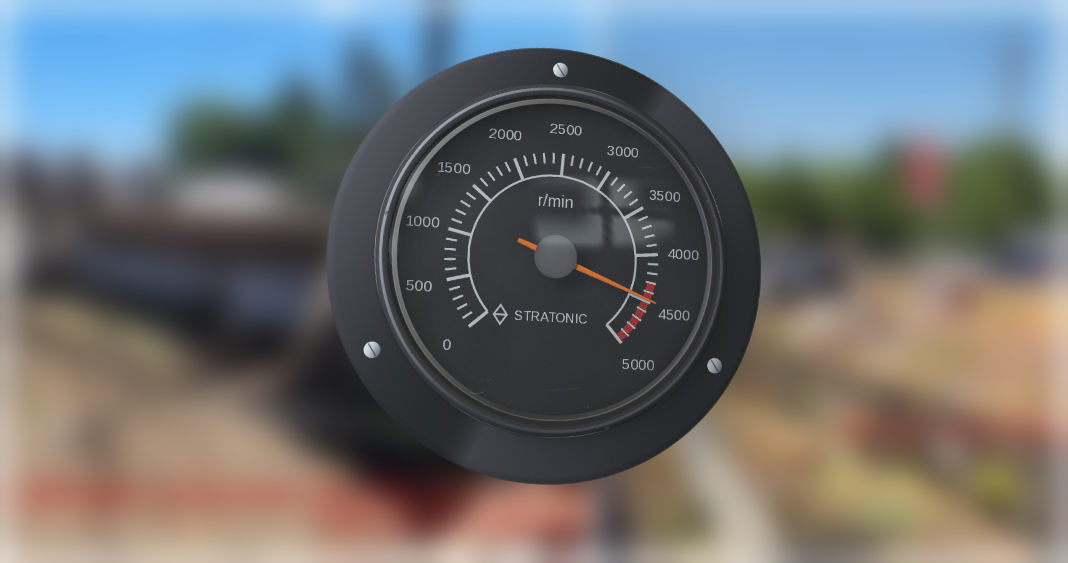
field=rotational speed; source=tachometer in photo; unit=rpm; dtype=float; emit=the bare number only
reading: 4500
